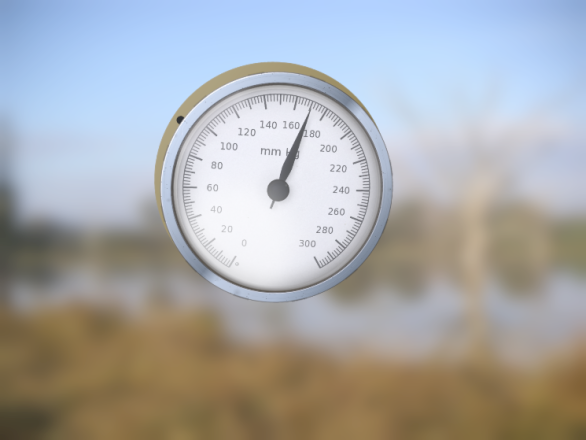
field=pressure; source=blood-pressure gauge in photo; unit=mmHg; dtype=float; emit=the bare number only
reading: 170
